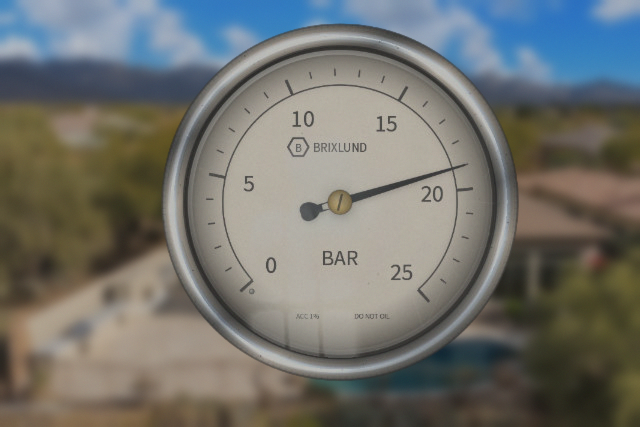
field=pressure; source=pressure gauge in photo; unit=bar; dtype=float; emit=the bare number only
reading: 19
